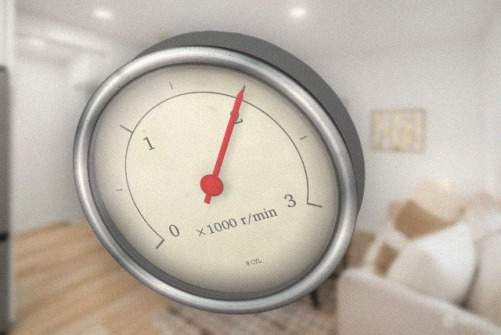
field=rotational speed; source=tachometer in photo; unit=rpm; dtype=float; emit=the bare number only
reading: 2000
